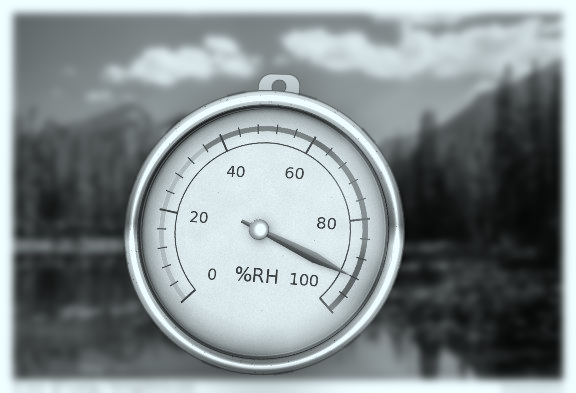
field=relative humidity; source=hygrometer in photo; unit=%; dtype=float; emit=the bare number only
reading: 92
